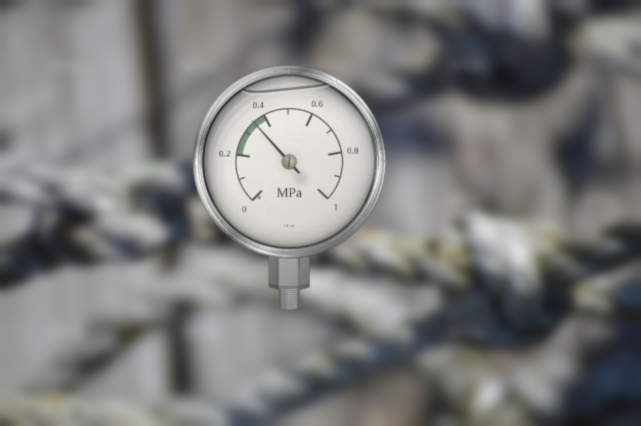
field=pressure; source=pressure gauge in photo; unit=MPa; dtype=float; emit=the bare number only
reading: 0.35
